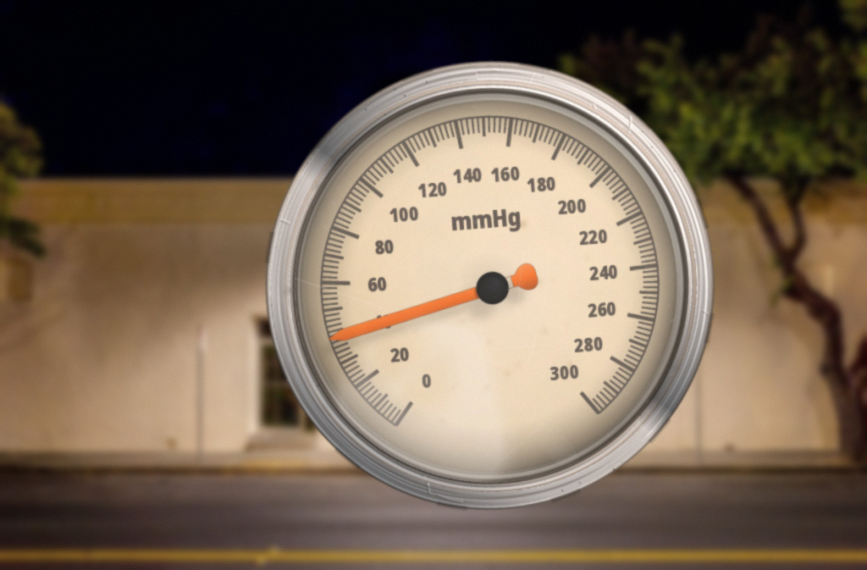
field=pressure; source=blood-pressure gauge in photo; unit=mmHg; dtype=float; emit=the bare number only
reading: 40
